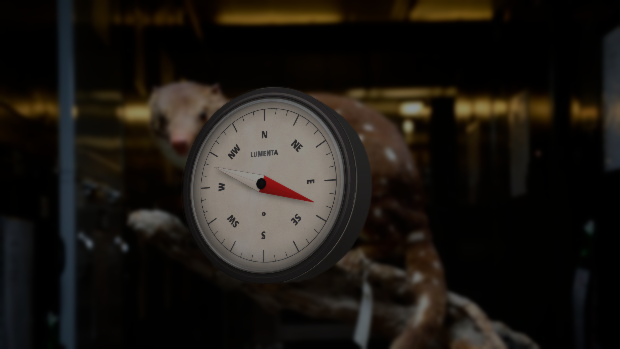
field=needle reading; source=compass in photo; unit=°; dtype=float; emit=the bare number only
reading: 110
